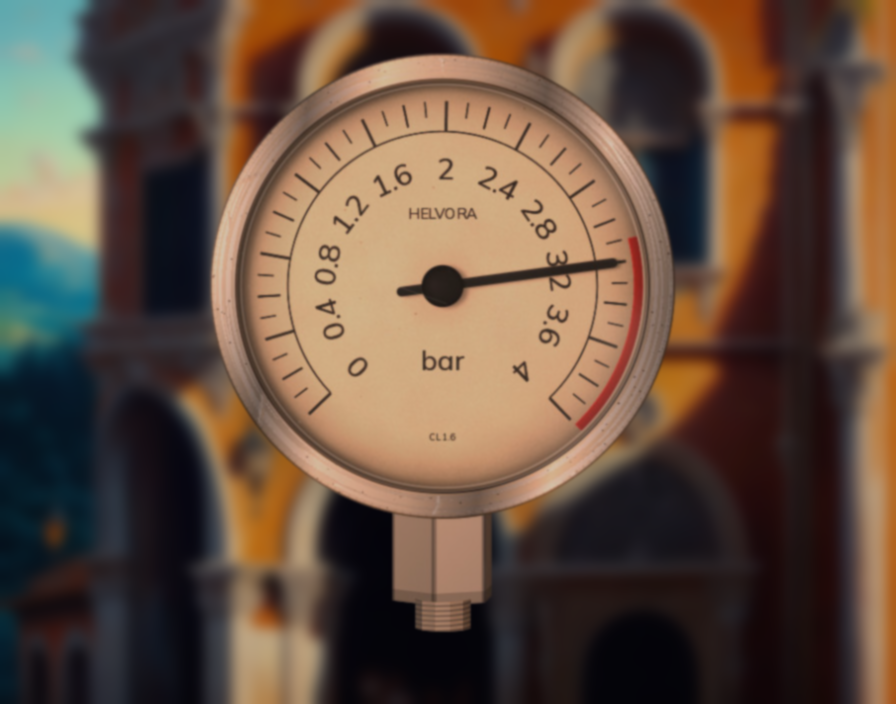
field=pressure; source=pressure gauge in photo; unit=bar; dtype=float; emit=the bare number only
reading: 3.2
